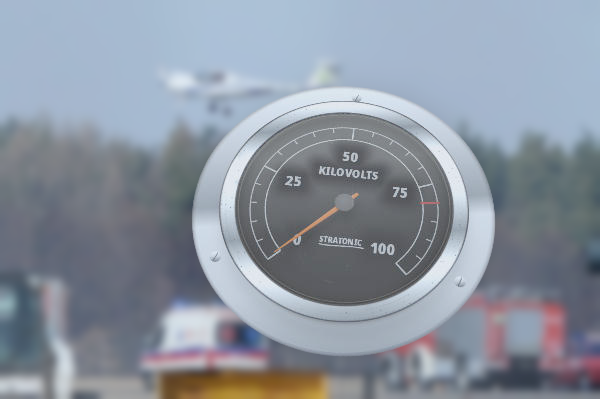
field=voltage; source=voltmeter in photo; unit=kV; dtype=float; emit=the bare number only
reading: 0
